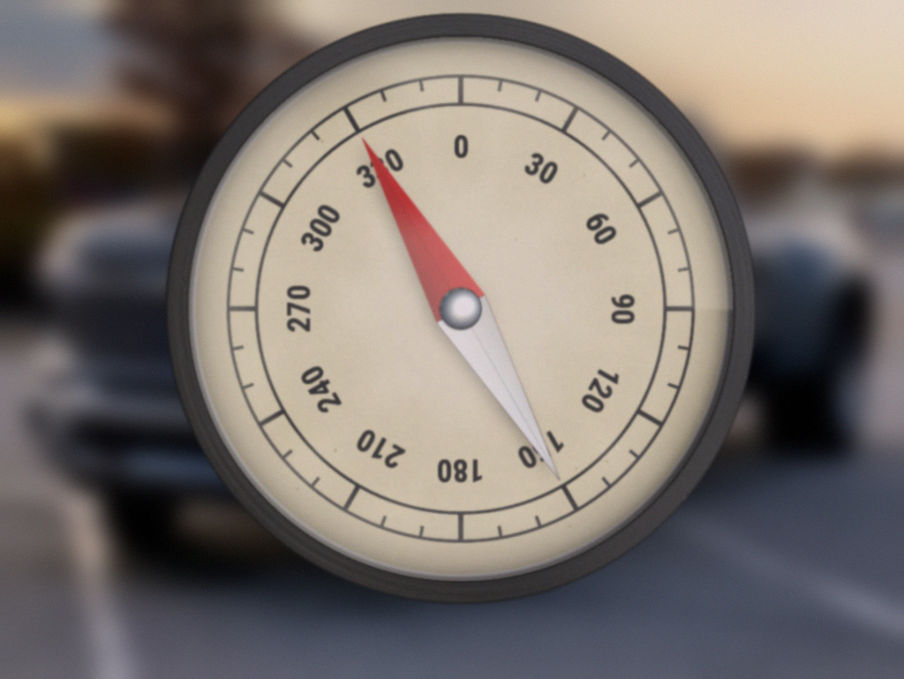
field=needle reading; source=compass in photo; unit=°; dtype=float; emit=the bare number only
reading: 330
